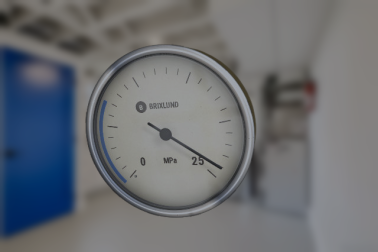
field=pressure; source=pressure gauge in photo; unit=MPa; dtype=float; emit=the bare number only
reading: 24
